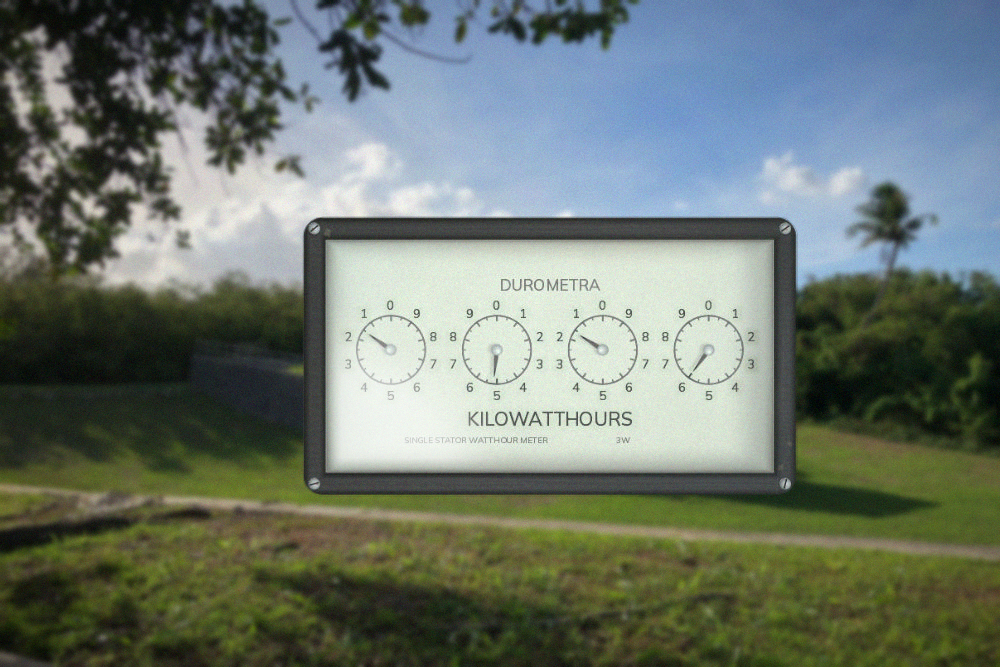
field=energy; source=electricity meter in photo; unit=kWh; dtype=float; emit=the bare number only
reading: 1516
